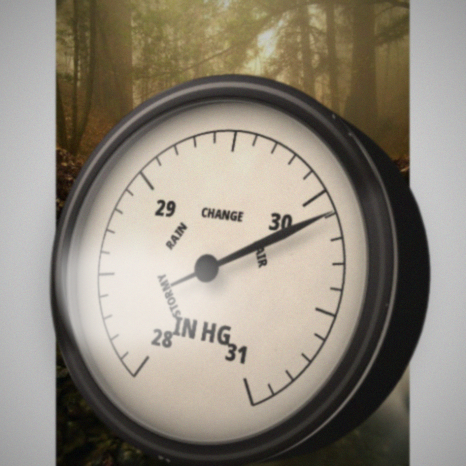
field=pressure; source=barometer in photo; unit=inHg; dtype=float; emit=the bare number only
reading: 30.1
